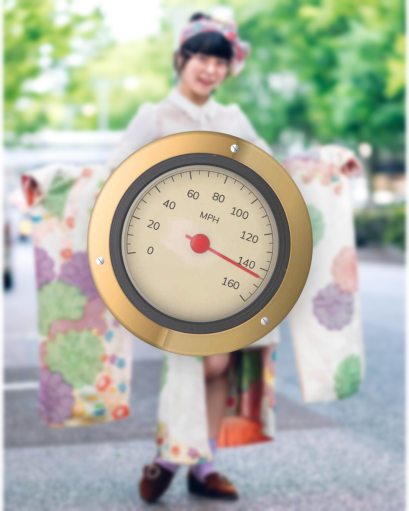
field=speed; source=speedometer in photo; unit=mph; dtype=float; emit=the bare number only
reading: 145
